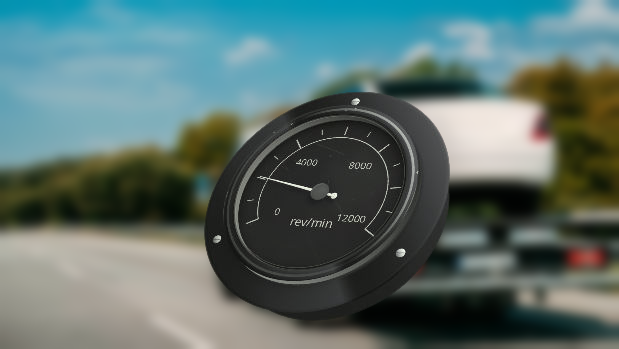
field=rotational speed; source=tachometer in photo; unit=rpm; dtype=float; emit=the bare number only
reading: 2000
